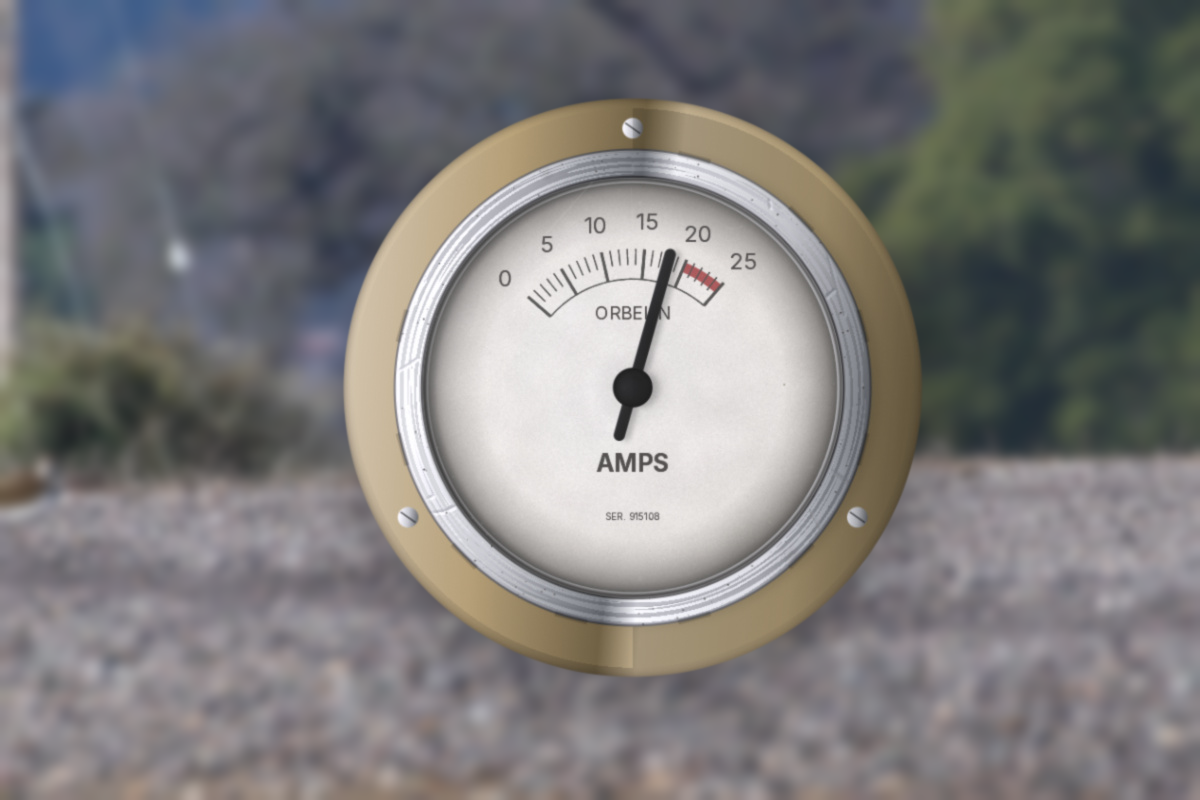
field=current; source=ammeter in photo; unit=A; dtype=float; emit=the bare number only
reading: 18
